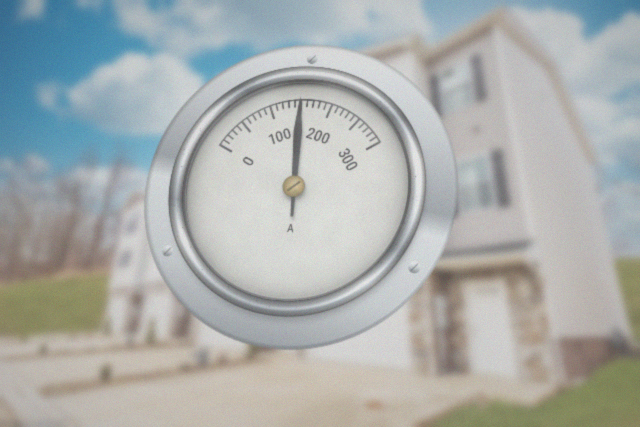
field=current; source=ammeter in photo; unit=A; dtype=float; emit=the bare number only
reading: 150
